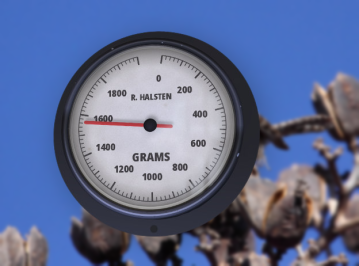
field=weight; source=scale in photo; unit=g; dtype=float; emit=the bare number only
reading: 1560
